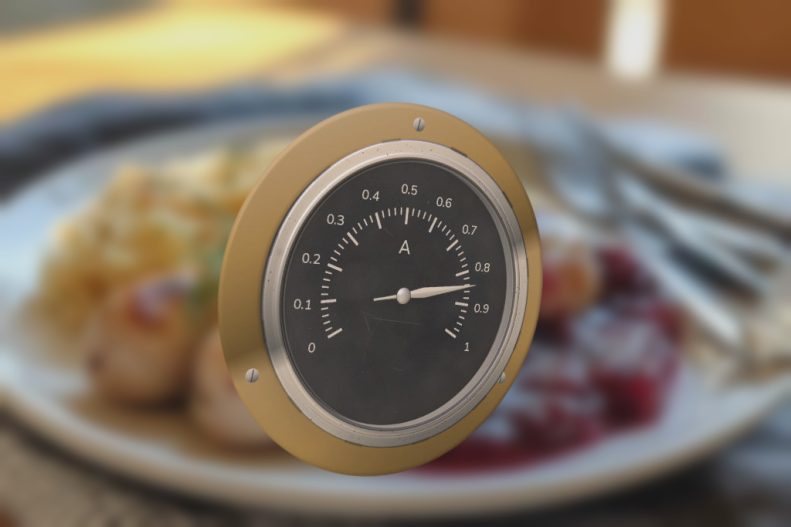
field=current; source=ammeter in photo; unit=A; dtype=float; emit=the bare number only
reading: 0.84
